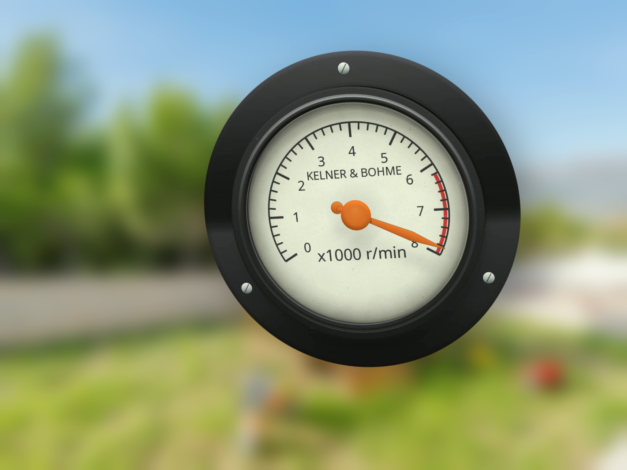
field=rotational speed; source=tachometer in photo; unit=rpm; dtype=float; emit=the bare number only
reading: 7800
